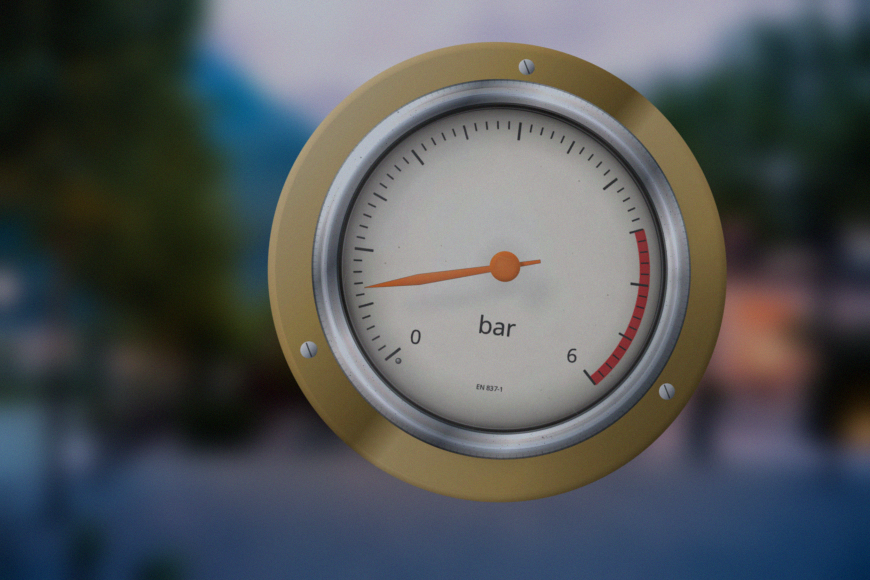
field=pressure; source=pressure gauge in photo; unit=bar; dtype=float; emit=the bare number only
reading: 0.65
